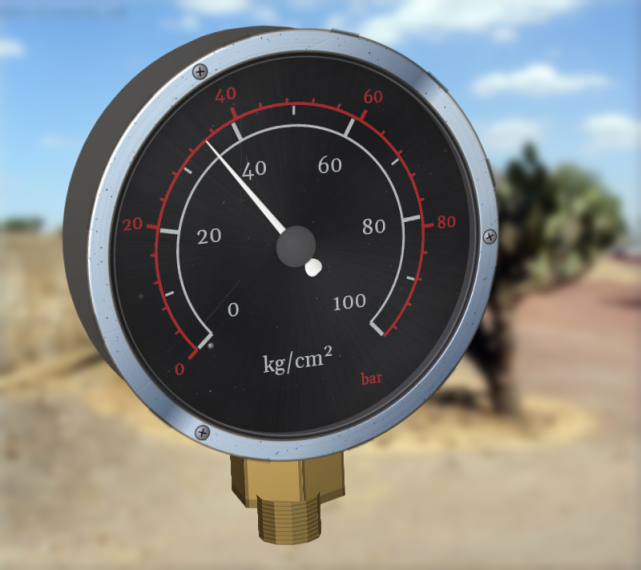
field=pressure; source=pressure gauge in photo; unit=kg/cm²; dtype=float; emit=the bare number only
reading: 35
